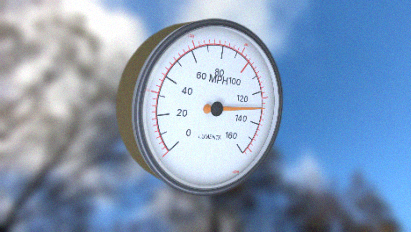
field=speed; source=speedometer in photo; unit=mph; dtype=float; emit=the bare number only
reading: 130
